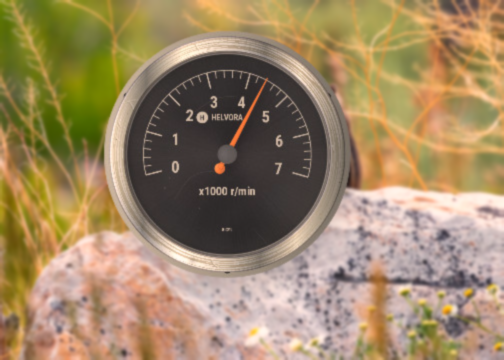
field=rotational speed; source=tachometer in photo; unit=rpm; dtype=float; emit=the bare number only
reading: 4400
